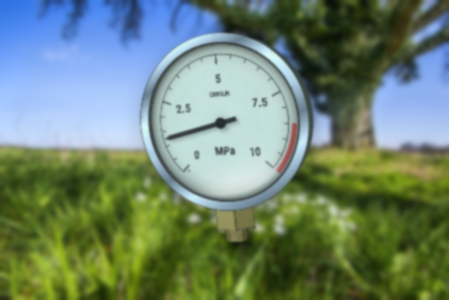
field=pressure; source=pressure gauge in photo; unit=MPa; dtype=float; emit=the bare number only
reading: 1.25
